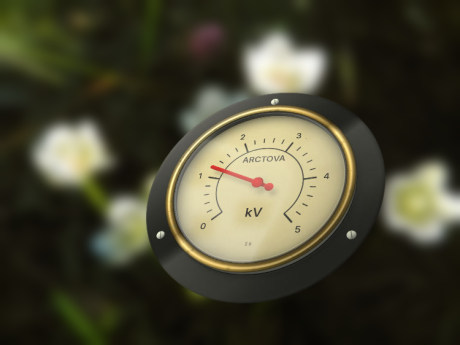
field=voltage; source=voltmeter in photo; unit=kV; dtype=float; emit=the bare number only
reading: 1.2
